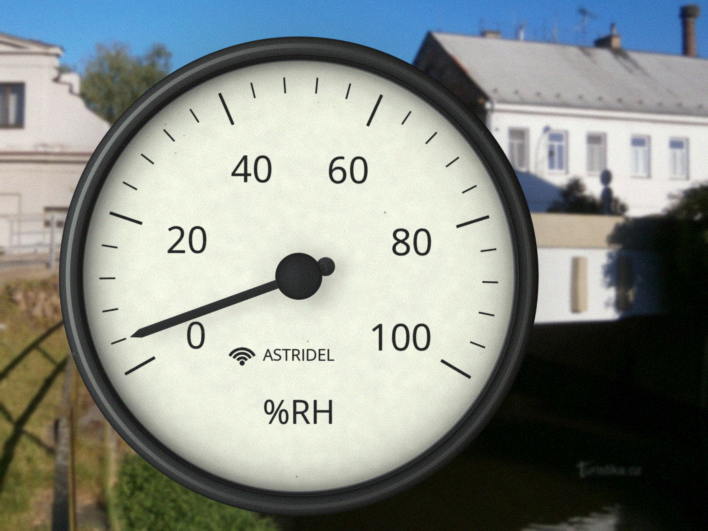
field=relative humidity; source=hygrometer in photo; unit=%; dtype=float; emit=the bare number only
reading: 4
